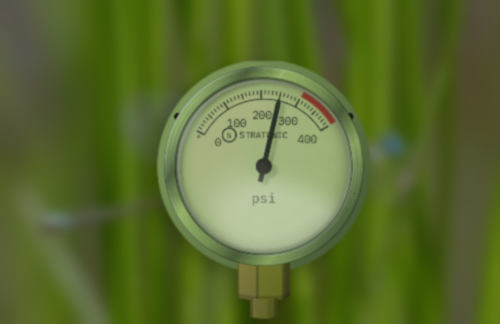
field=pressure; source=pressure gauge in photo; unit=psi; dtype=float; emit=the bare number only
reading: 250
